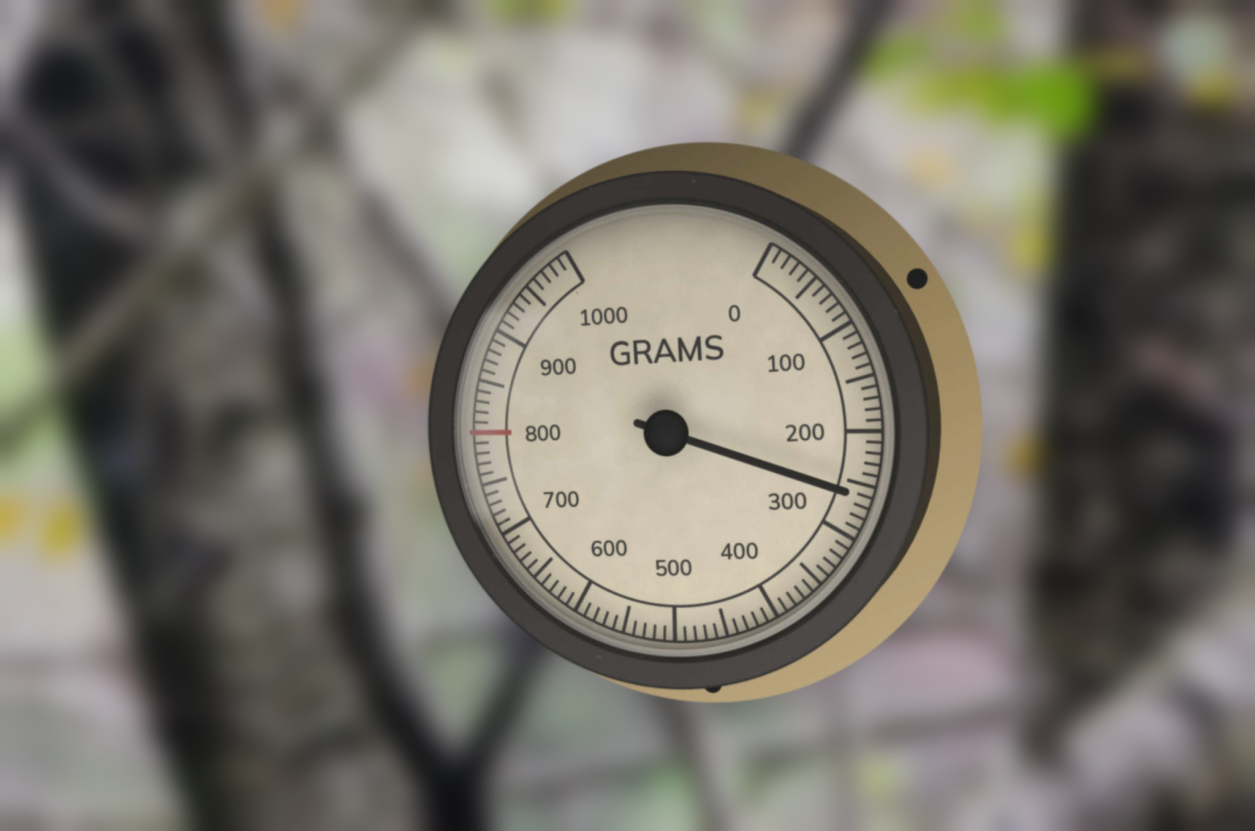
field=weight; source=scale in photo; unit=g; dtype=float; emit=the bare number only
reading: 260
